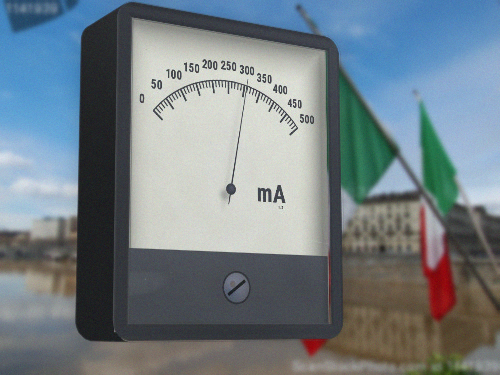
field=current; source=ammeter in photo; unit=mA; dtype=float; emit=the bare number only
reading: 300
